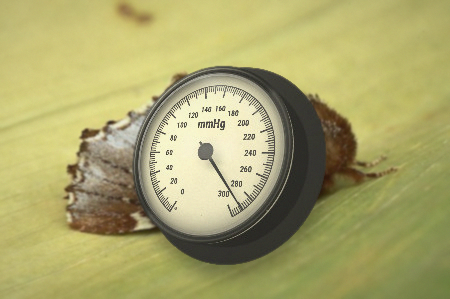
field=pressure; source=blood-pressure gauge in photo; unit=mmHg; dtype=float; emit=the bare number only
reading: 290
